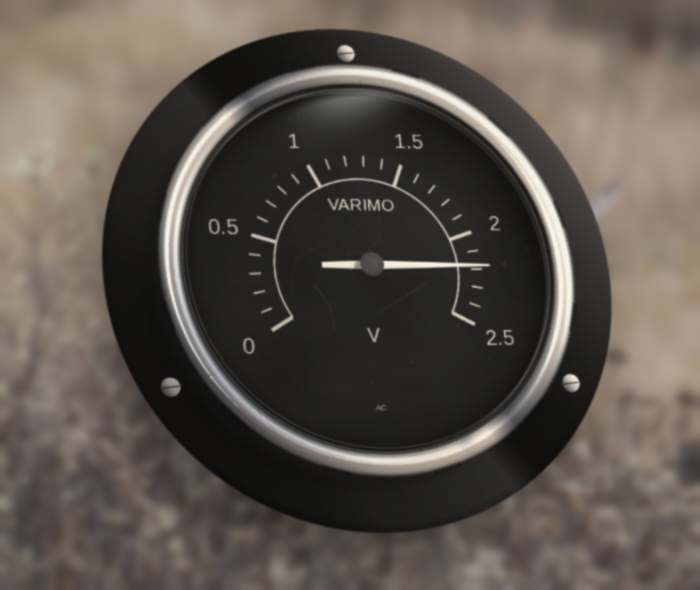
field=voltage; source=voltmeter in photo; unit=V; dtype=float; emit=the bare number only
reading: 2.2
